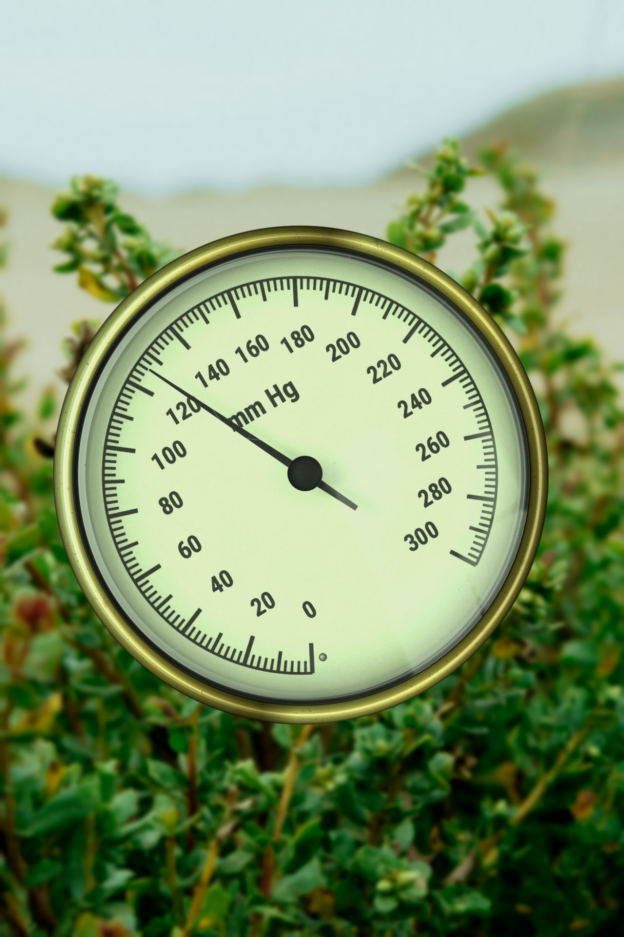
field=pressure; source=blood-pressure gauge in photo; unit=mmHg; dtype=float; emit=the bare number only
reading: 126
